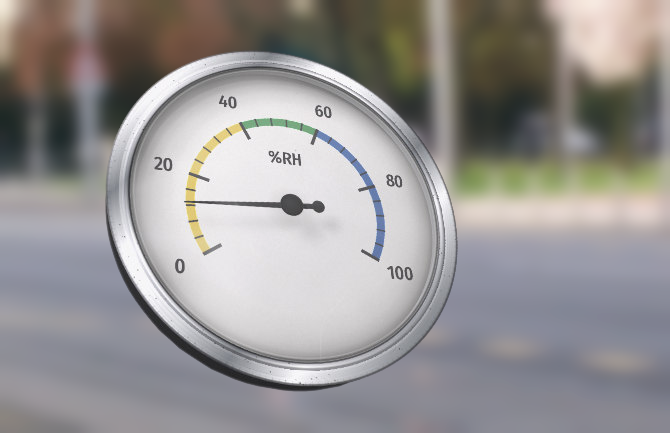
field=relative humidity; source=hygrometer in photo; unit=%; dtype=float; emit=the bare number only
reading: 12
